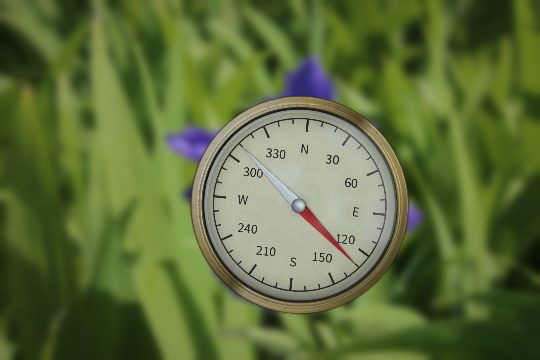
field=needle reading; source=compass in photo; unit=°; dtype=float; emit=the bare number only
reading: 130
